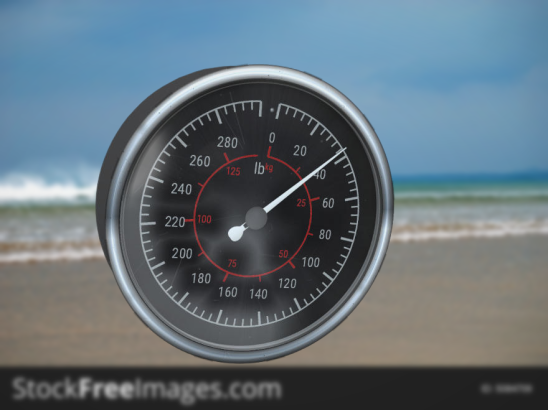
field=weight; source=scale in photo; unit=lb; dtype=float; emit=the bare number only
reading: 36
